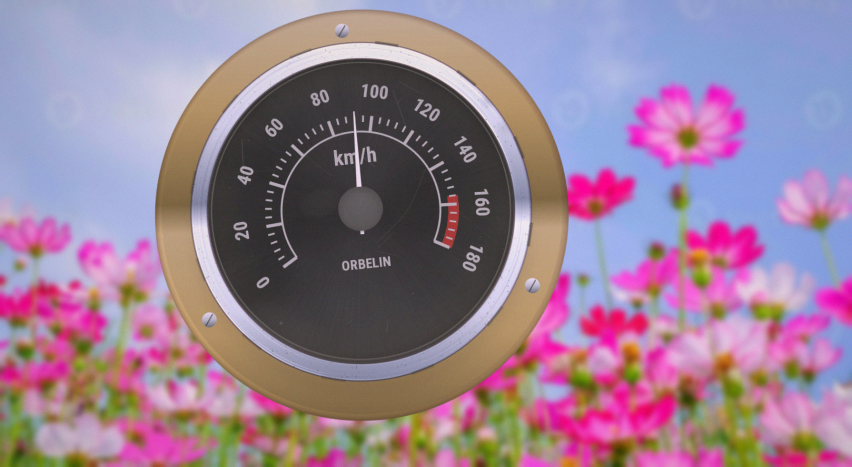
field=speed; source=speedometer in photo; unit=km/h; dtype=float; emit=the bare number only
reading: 92
